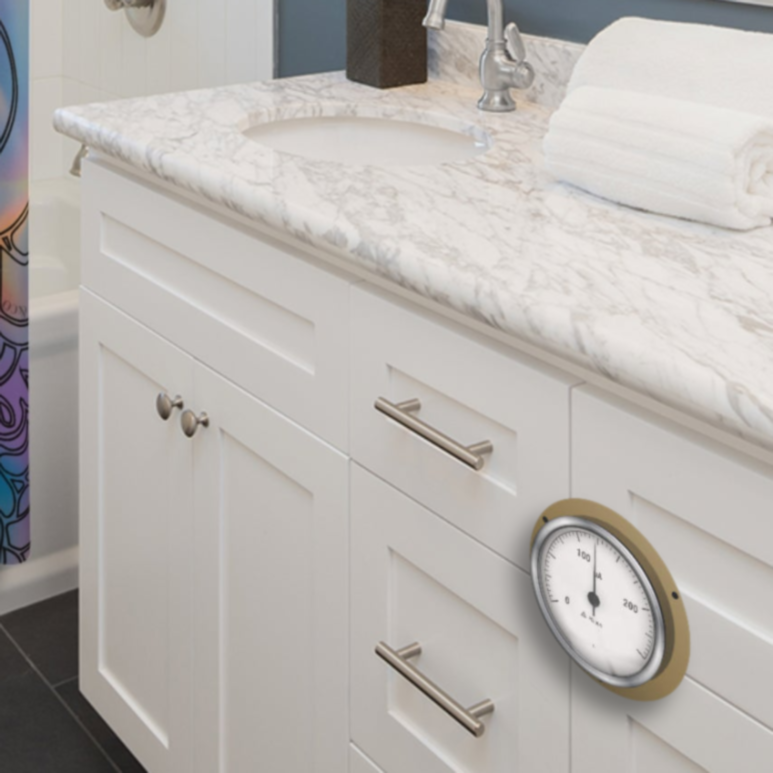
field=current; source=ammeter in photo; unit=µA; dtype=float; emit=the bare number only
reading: 125
